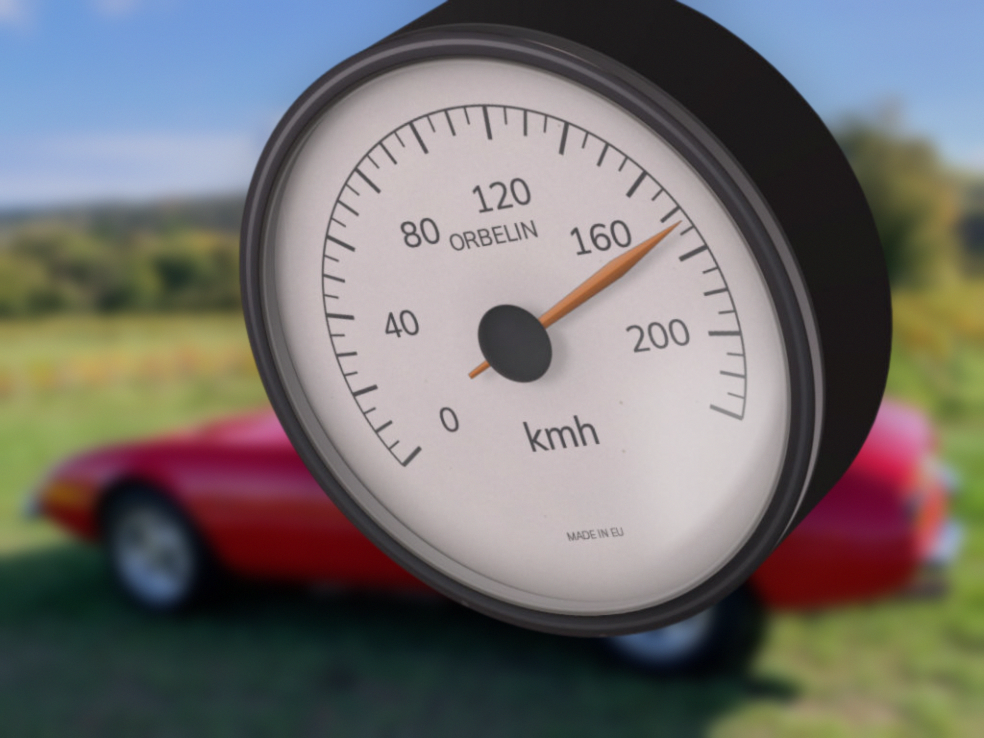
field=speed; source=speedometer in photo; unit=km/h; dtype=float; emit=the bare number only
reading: 172.5
